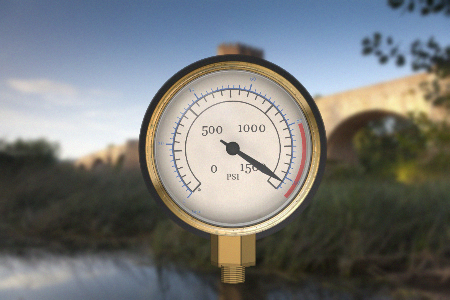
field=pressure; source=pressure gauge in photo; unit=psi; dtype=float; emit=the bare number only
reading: 1450
